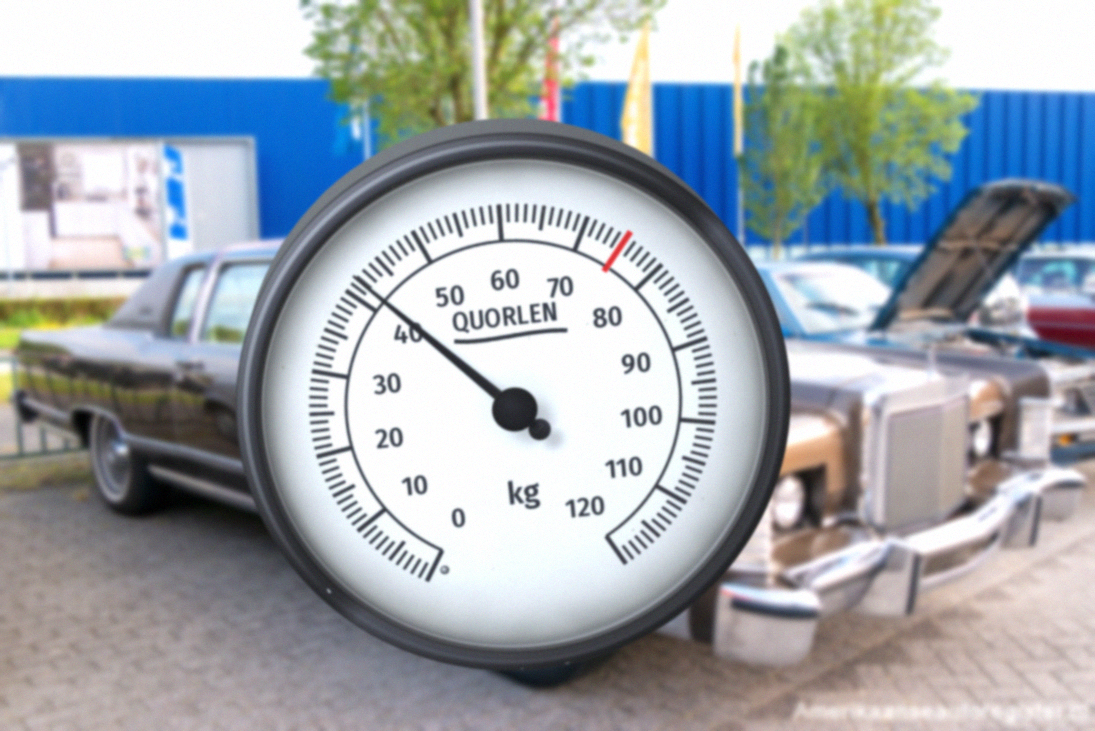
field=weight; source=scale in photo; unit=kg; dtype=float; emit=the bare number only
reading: 42
